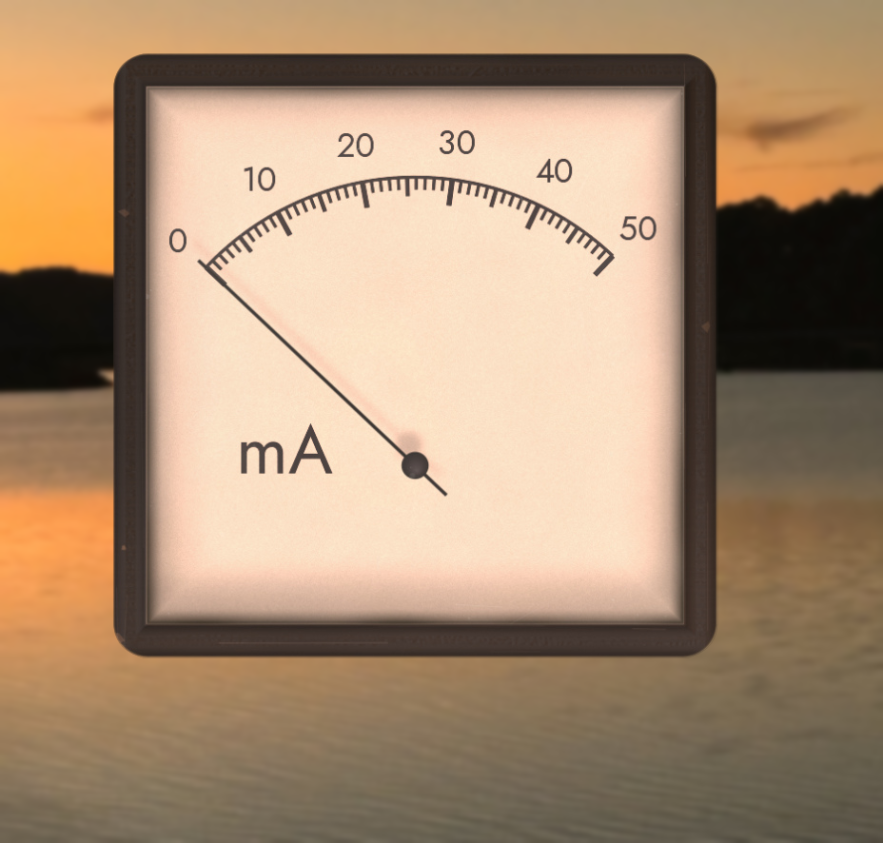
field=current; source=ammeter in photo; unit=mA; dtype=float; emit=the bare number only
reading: 0
